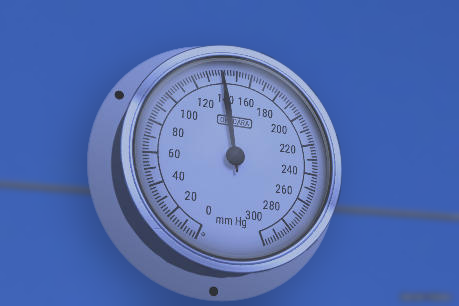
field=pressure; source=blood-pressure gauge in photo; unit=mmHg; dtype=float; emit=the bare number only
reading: 140
